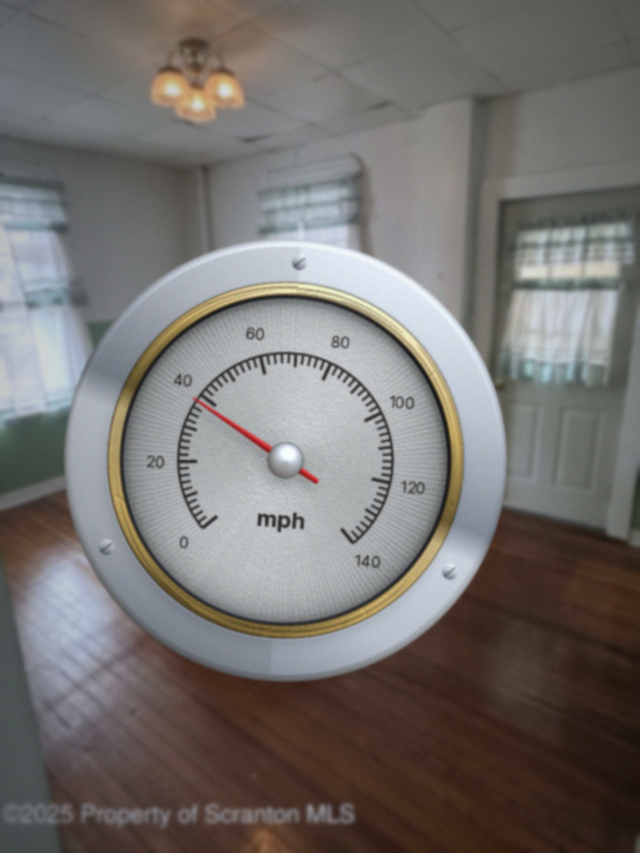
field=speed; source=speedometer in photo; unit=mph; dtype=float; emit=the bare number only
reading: 38
